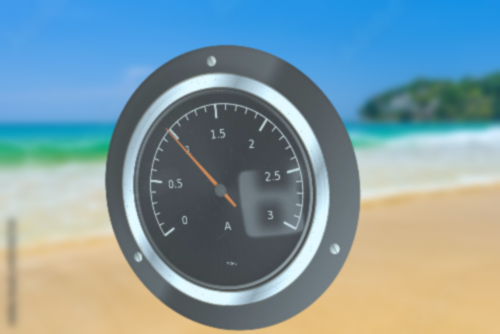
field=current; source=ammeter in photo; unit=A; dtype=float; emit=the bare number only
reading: 1
